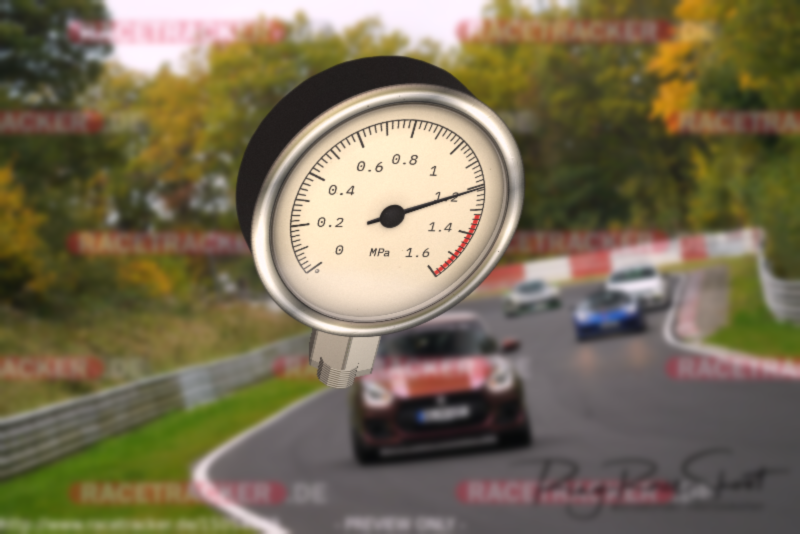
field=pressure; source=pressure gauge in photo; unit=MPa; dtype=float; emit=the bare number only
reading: 1.2
